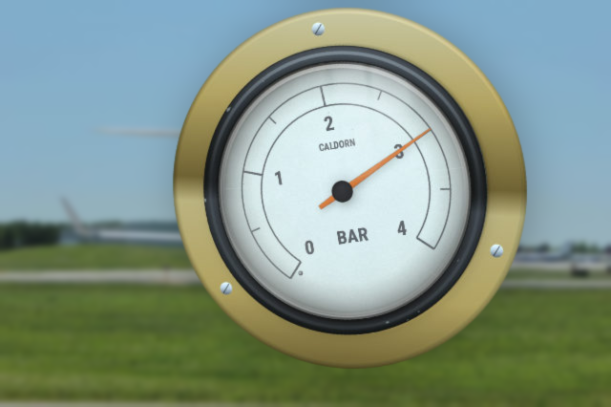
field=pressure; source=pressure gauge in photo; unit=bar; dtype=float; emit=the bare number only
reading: 3
